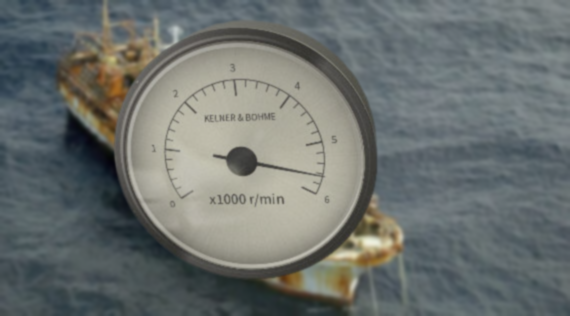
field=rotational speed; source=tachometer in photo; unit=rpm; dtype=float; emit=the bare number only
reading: 5600
